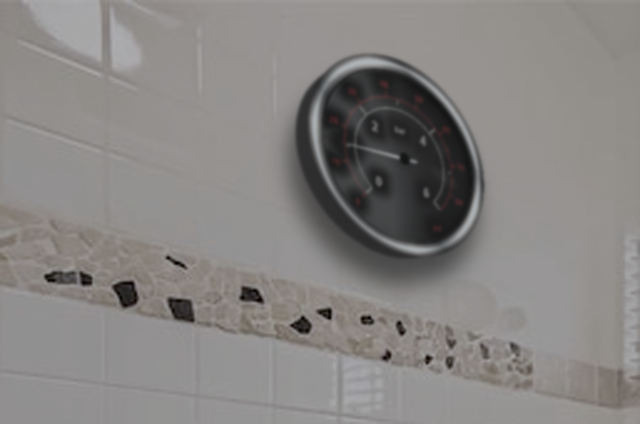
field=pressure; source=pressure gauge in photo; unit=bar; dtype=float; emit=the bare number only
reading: 1
